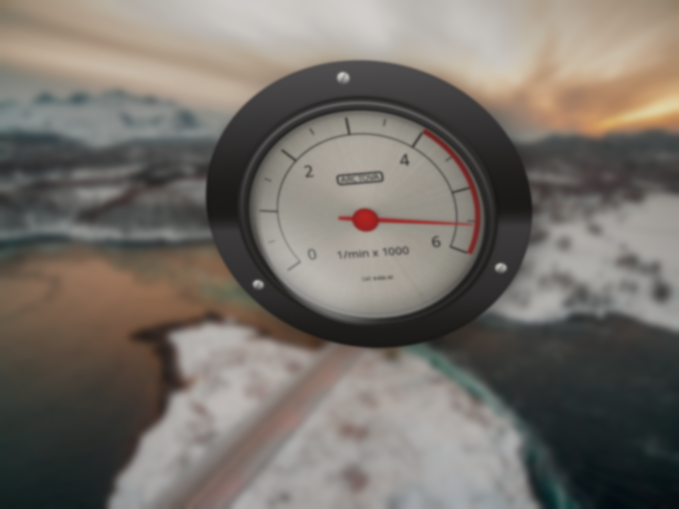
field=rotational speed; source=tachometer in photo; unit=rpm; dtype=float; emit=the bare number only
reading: 5500
